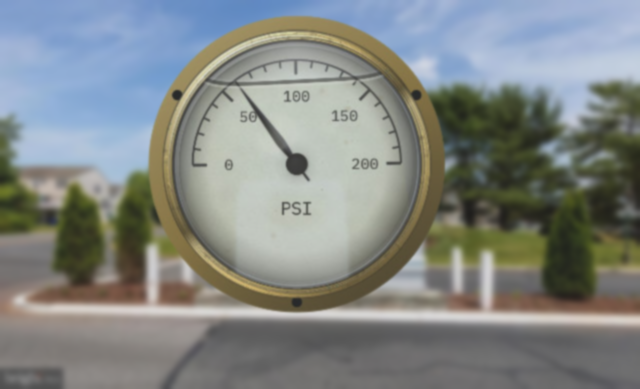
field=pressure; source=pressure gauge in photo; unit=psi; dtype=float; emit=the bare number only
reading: 60
